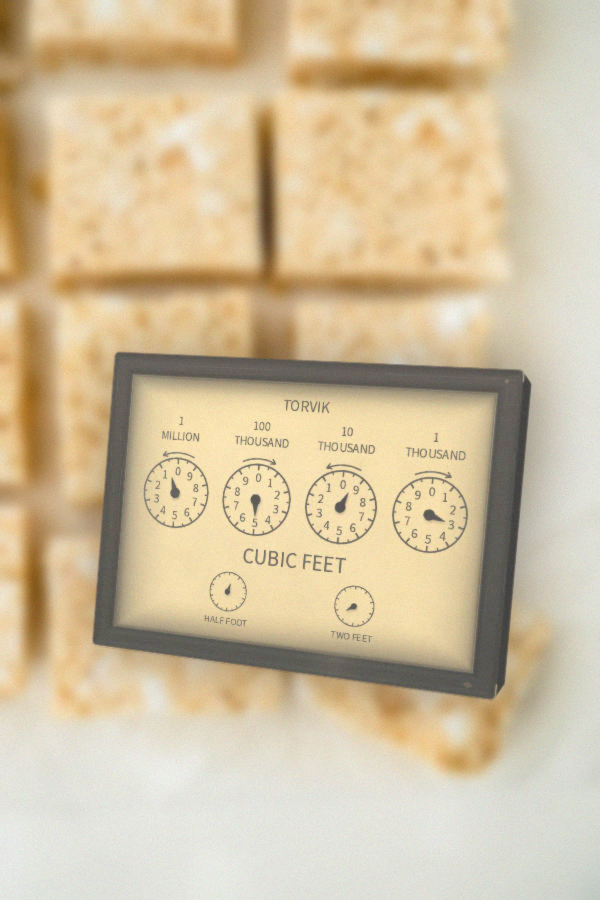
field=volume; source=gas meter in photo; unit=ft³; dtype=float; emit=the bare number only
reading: 49300
